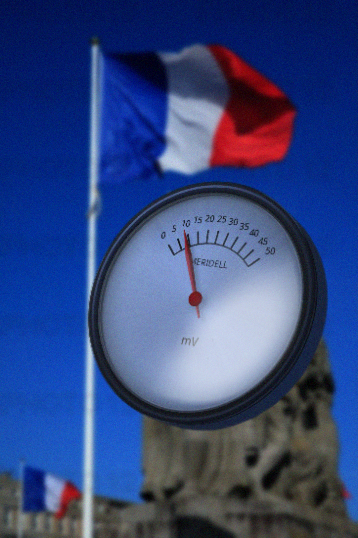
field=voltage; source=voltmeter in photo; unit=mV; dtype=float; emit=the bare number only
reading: 10
